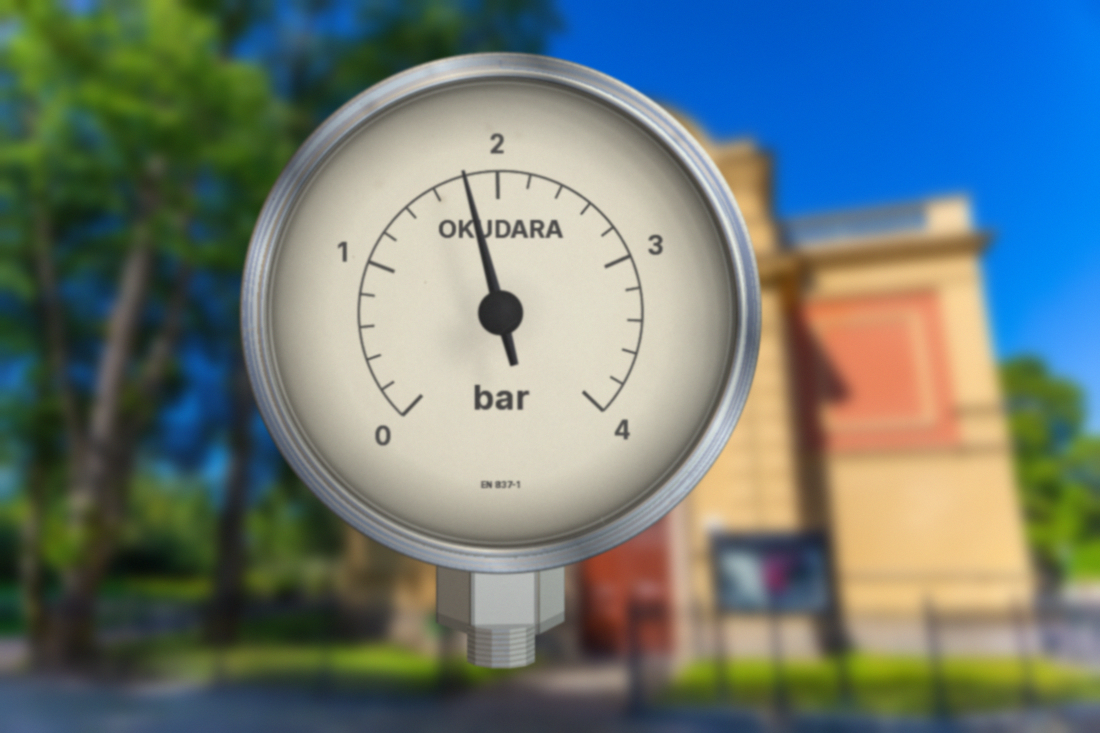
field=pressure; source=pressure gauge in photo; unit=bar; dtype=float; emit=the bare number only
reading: 1.8
